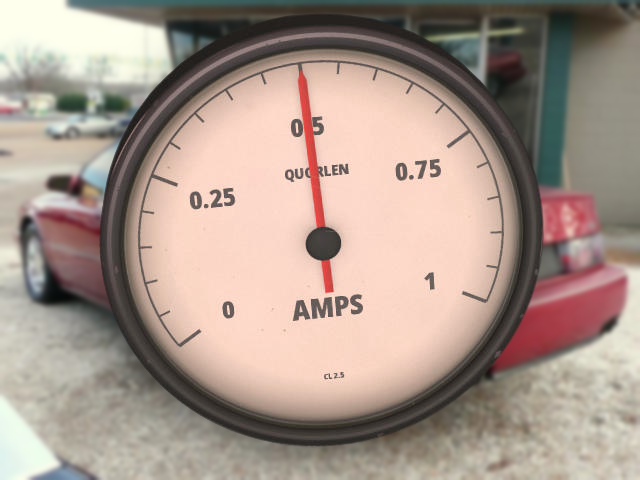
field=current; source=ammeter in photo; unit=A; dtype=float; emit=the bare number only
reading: 0.5
